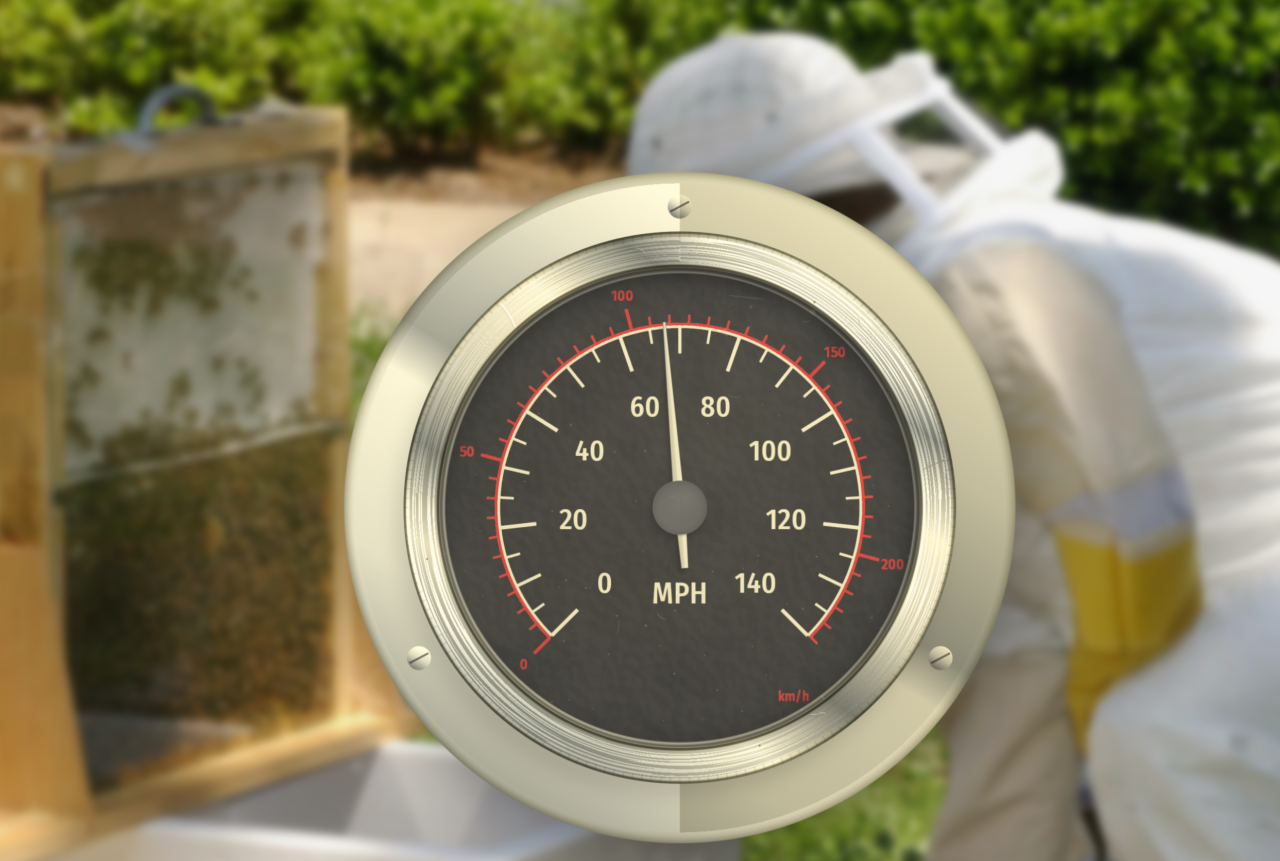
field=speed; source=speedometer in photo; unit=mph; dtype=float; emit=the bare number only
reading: 67.5
